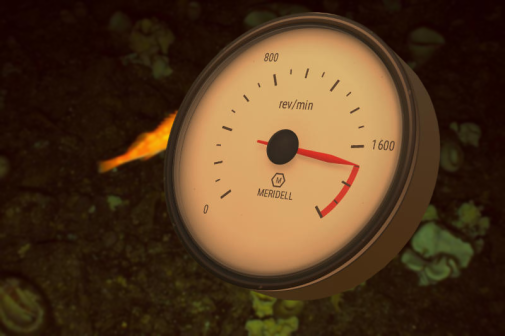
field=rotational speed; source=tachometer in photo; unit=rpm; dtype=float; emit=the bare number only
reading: 1700
